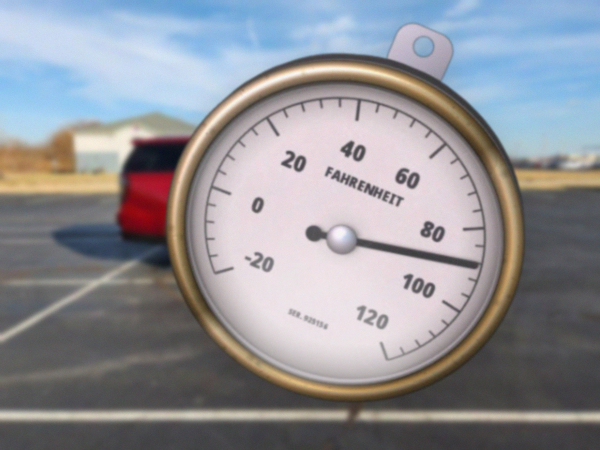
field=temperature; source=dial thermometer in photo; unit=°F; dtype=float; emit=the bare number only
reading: 88
